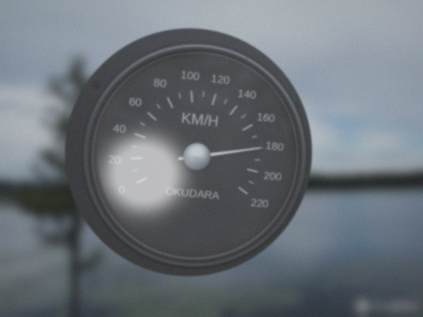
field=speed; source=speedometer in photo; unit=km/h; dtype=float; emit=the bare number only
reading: 180
